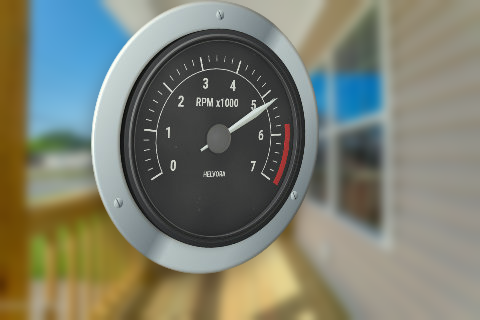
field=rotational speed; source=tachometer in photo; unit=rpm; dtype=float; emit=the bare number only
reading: 5200
